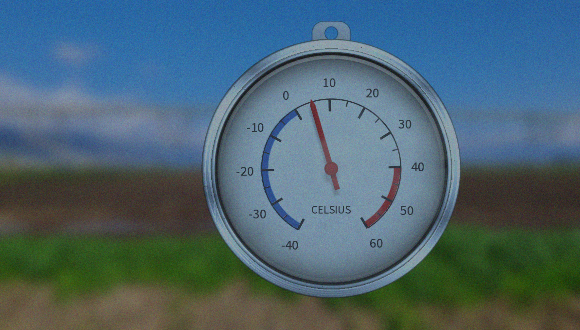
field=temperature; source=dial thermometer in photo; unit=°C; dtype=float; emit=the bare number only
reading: 5
